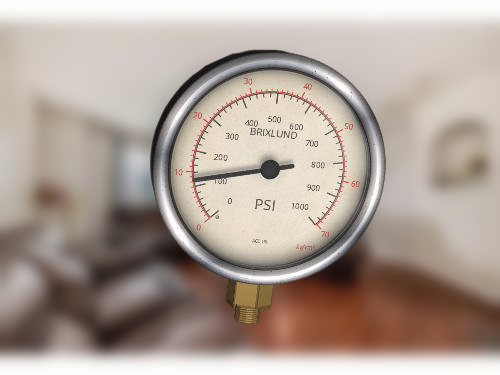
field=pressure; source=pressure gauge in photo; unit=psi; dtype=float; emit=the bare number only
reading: 120
